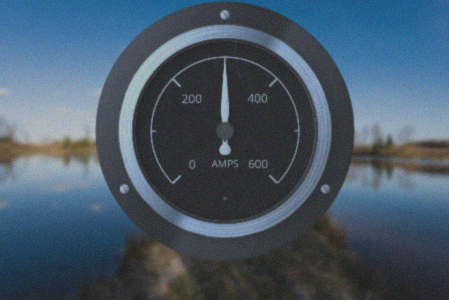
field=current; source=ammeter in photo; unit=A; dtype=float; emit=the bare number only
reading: 300
